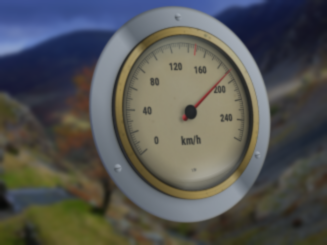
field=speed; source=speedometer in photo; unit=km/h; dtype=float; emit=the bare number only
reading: 190
